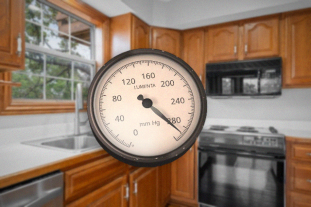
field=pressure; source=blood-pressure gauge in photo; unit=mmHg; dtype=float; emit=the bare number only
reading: 290
